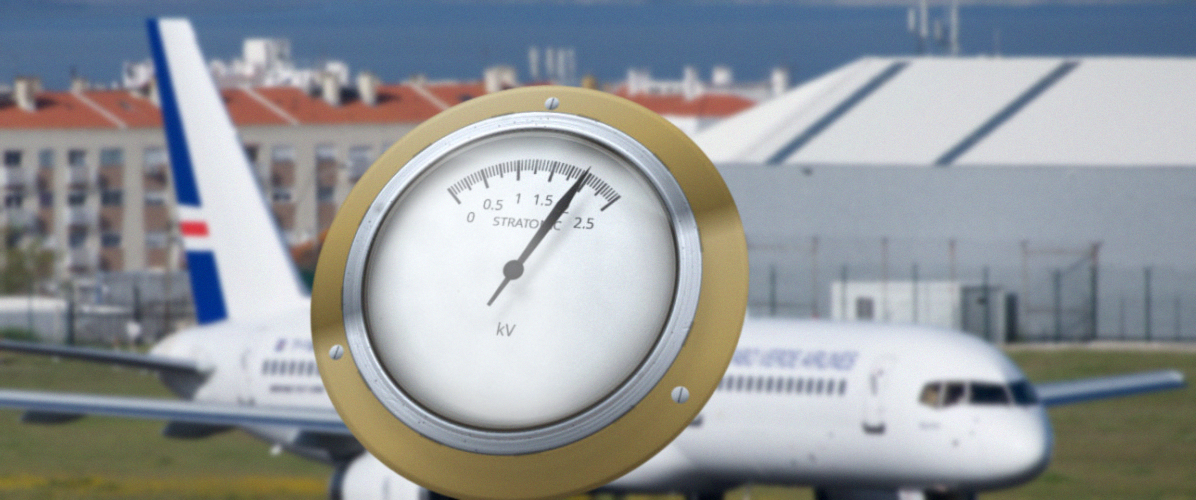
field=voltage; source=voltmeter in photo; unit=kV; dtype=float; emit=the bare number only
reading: 2
